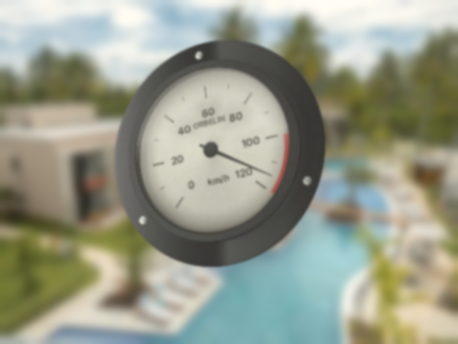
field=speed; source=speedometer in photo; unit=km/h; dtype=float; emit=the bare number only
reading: 115
